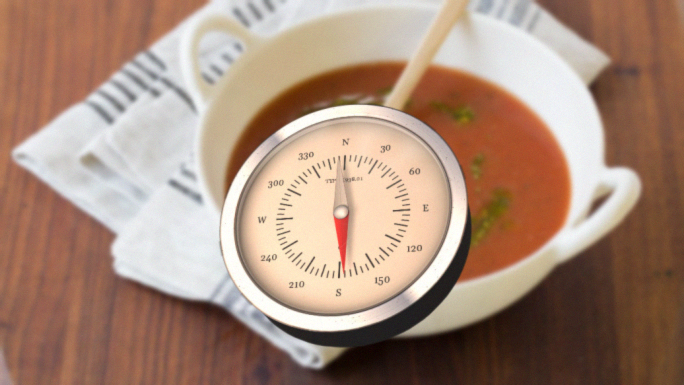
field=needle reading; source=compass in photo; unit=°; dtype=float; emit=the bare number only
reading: 175
